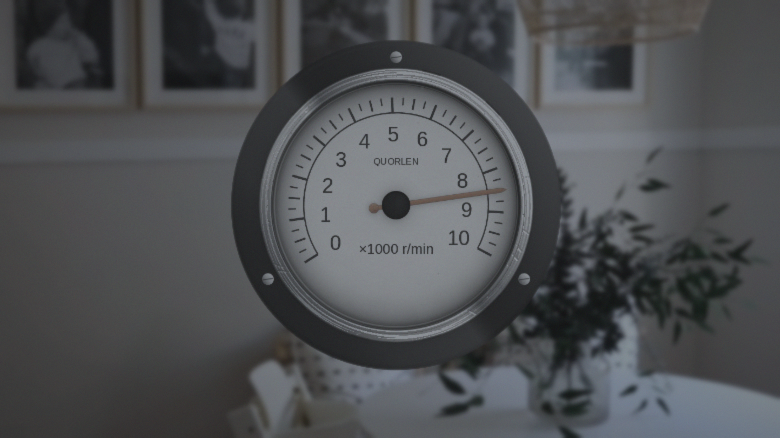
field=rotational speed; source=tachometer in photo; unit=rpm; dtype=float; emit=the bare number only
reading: 8500
